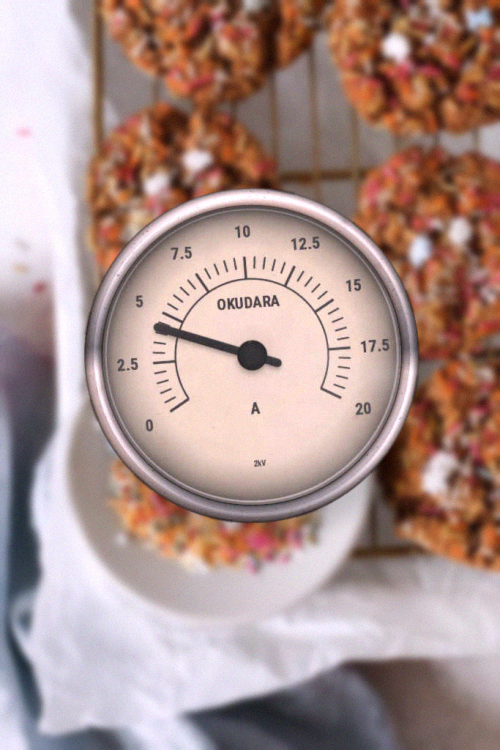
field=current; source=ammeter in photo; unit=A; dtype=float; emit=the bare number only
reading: 4.25
